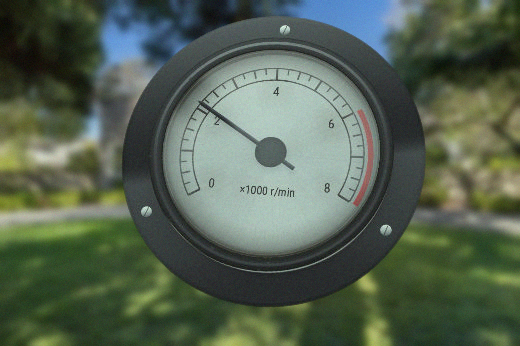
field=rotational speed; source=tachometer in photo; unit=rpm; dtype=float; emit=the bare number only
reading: 2125
